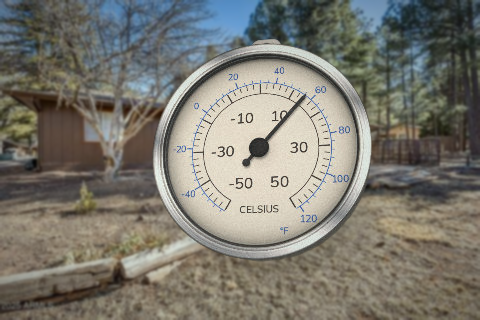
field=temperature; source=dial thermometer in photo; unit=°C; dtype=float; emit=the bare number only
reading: 14
